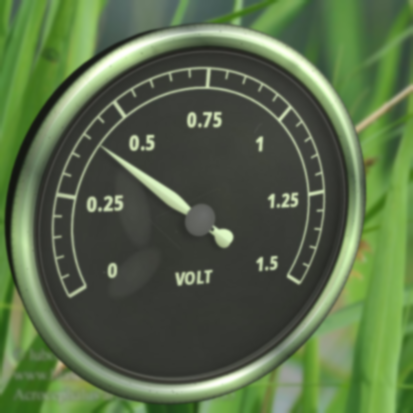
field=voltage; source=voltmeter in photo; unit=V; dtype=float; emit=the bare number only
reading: 0.4
